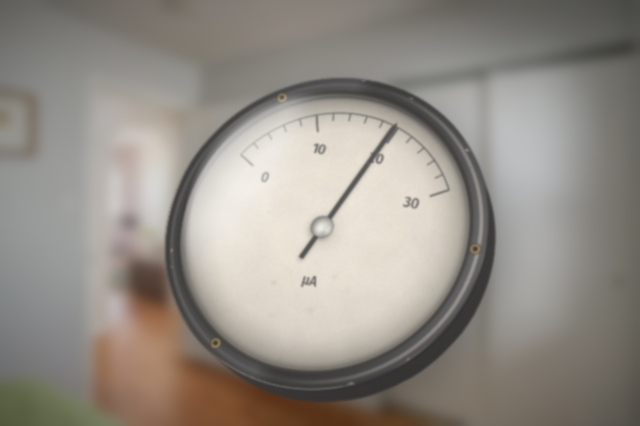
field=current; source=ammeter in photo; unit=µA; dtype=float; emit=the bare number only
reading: 20
